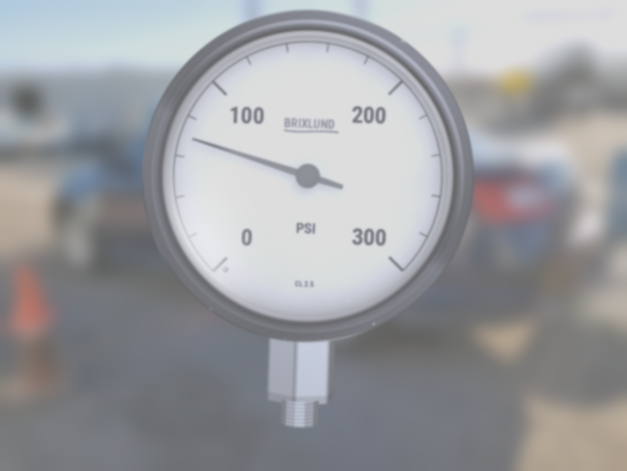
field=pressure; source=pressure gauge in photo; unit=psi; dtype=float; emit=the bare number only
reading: 70
